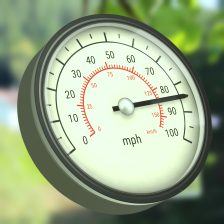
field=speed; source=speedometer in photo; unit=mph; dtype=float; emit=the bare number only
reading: 85
